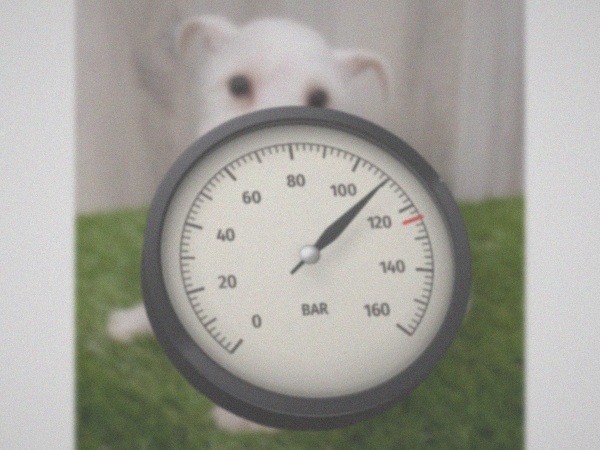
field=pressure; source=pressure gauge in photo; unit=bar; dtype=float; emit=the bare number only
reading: 110
